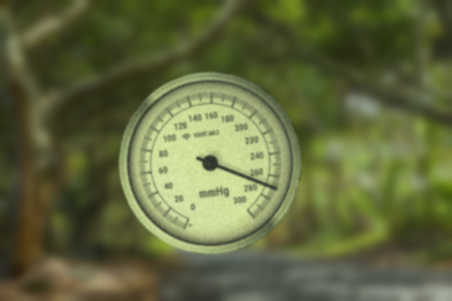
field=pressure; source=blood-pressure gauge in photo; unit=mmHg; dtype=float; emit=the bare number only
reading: 270
